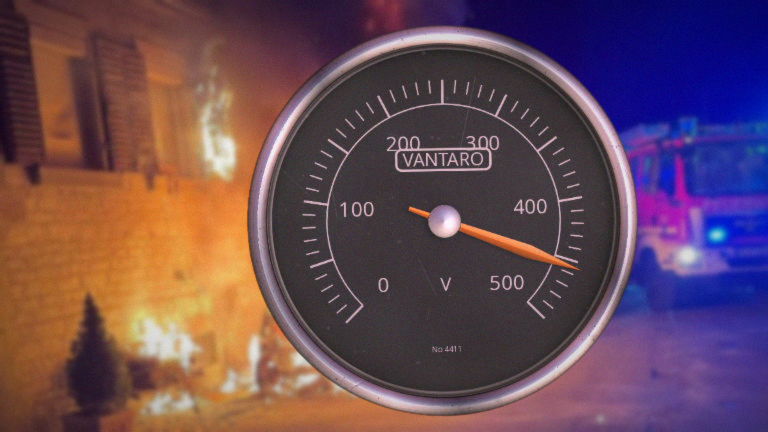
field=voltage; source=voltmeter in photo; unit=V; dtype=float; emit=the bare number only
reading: 455
